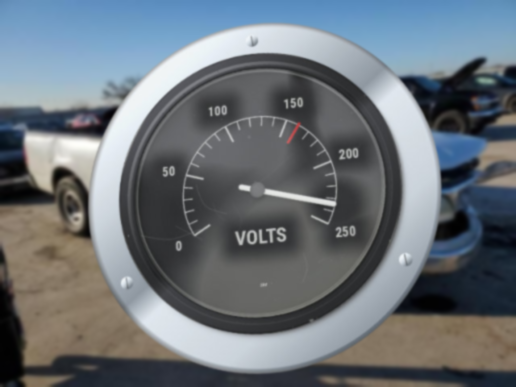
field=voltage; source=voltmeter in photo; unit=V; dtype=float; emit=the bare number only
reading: 235
